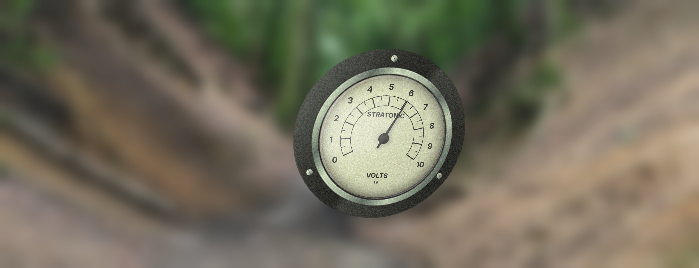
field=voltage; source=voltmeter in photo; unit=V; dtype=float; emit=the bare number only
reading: 6
